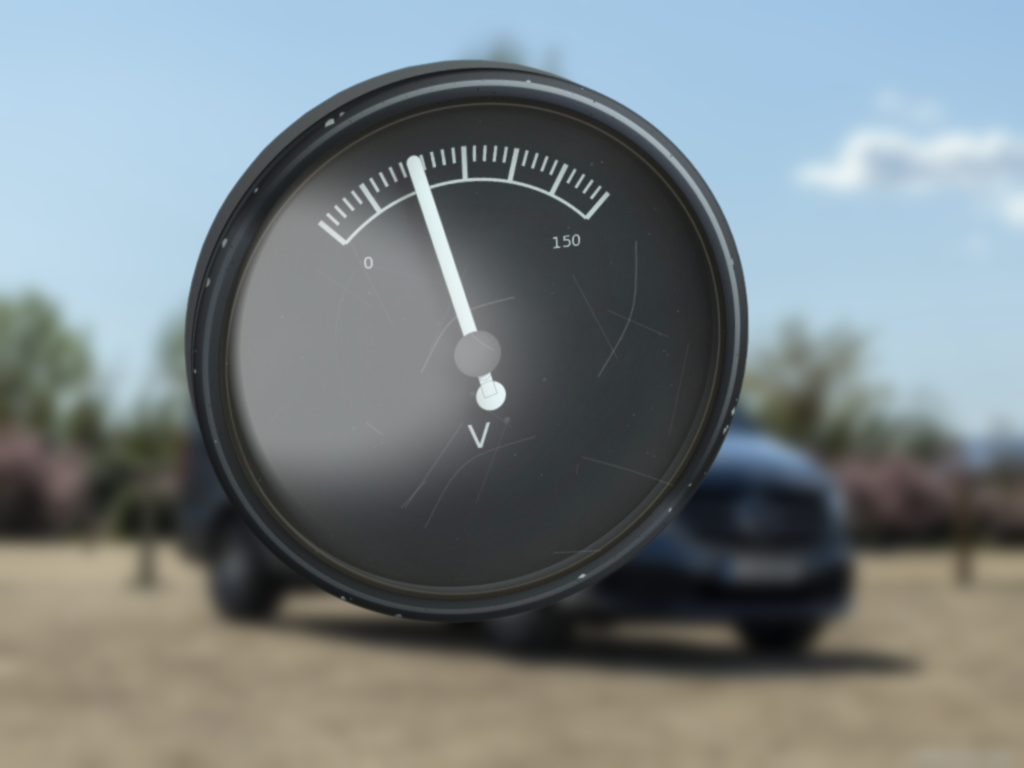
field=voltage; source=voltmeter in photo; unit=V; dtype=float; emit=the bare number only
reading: 50
